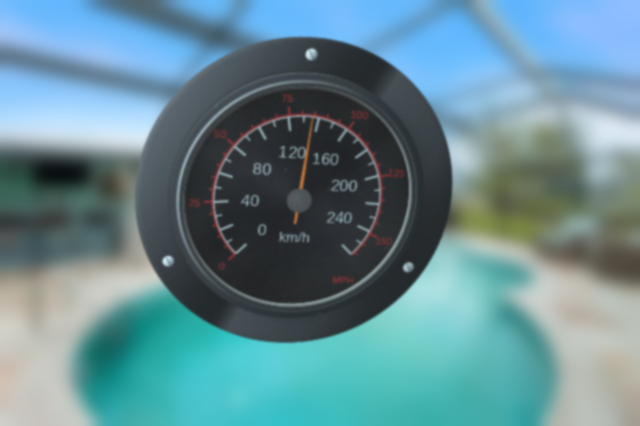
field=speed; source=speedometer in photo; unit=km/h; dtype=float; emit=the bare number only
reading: 135
